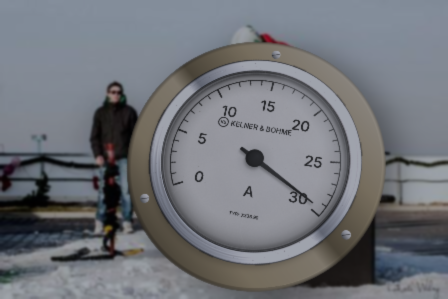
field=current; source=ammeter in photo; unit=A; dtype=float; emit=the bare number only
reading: 29.5
